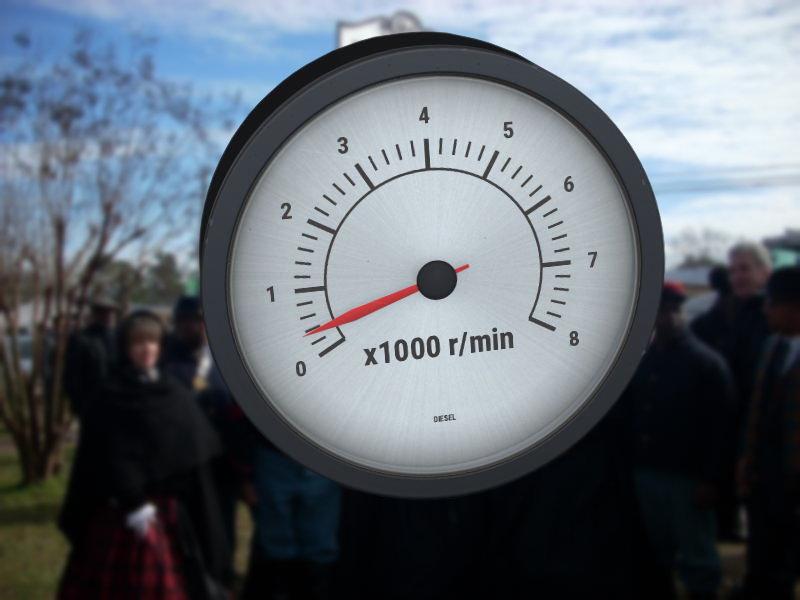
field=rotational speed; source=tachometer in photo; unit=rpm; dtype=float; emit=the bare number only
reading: 400
